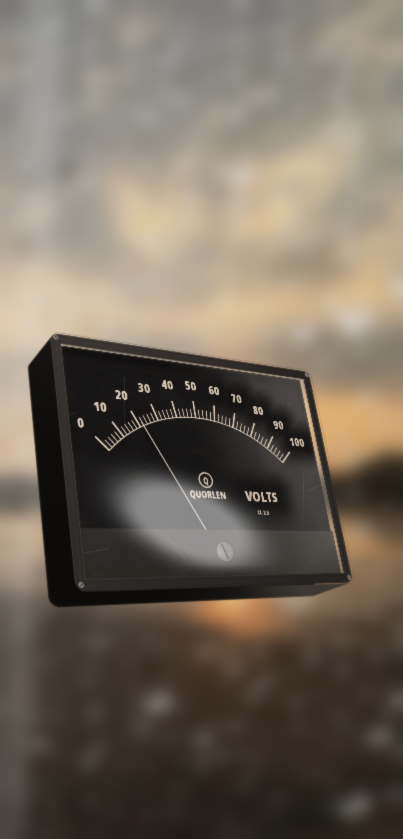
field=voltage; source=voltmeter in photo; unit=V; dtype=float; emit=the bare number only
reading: 20
